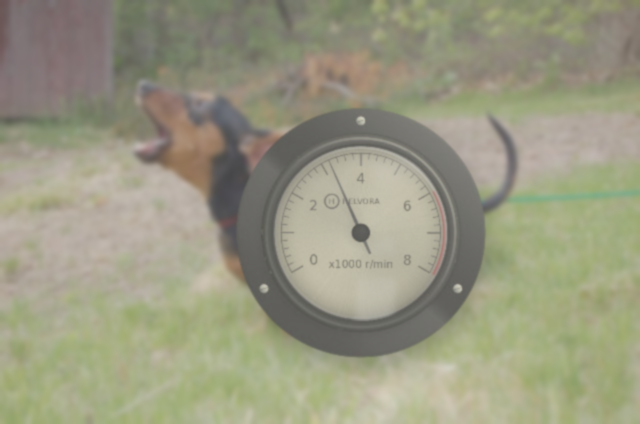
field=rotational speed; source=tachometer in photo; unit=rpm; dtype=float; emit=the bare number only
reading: 3200
